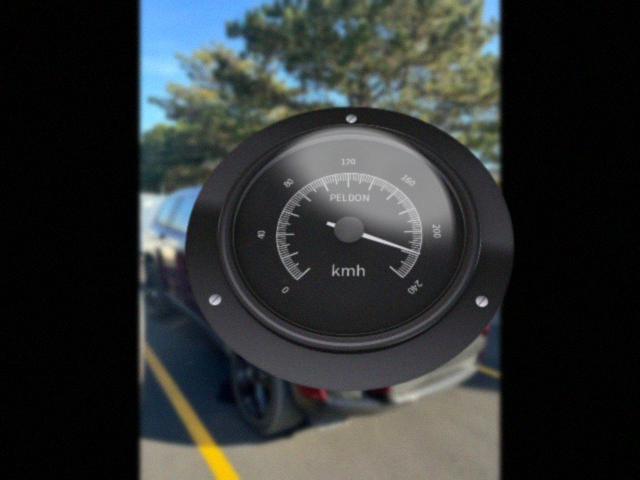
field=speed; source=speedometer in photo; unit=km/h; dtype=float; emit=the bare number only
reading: 220
